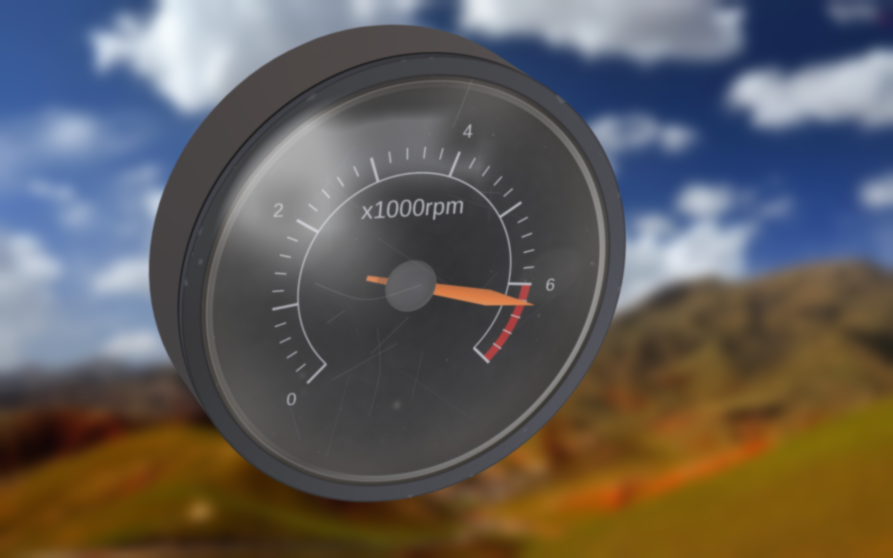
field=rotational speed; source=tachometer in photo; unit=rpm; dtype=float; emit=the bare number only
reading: 6200
